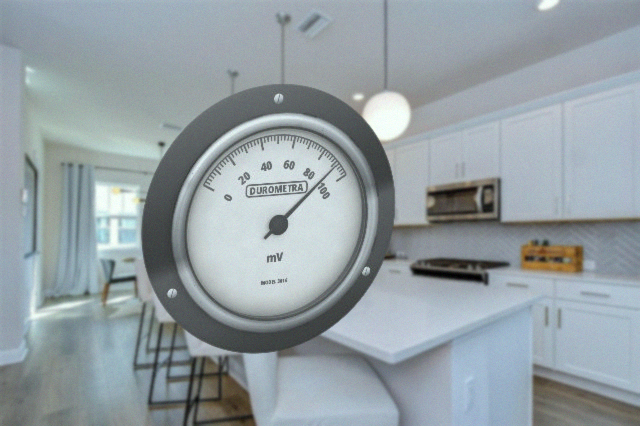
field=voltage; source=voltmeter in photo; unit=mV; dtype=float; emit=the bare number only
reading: 90
